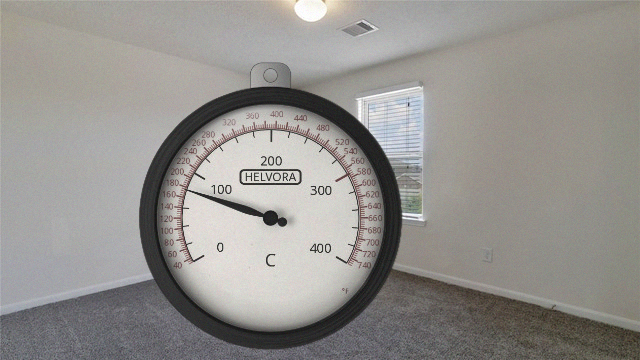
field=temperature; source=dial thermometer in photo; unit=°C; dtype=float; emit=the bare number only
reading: 80
